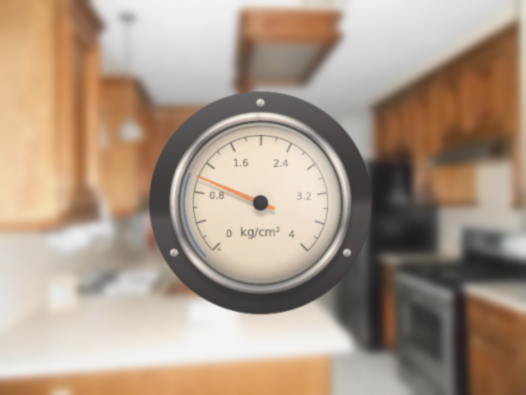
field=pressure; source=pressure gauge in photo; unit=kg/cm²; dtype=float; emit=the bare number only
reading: 1
